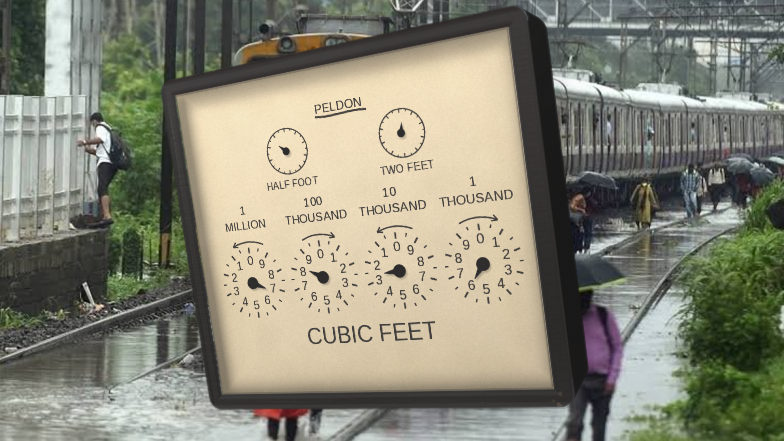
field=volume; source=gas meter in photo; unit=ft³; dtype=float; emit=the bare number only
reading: 682600
